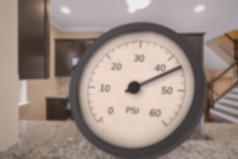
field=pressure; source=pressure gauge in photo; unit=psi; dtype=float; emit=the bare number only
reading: 44
